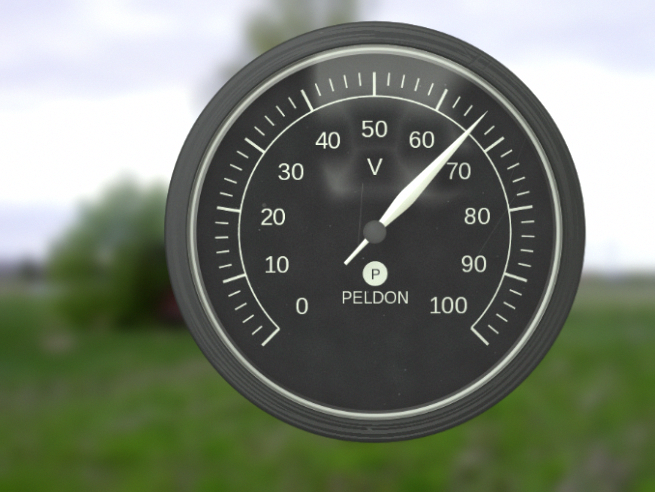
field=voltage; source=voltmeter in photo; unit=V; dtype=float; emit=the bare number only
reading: 66
